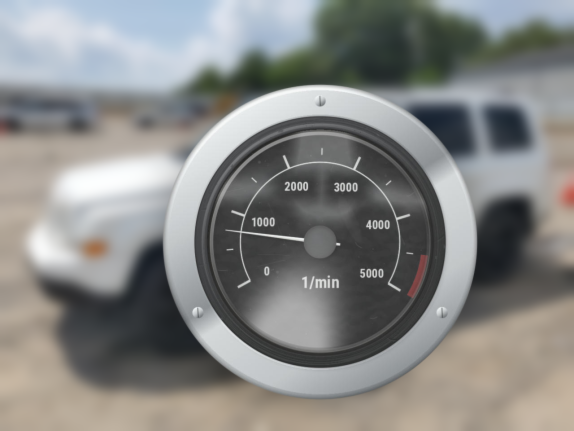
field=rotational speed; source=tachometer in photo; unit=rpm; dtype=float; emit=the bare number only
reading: 750
